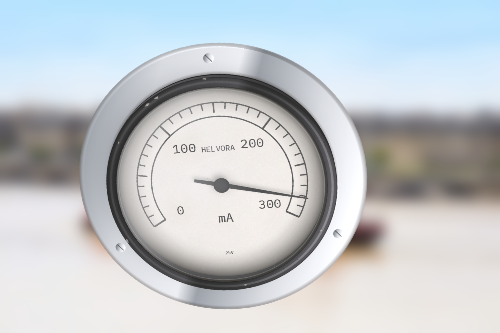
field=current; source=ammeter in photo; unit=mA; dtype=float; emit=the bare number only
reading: 280
